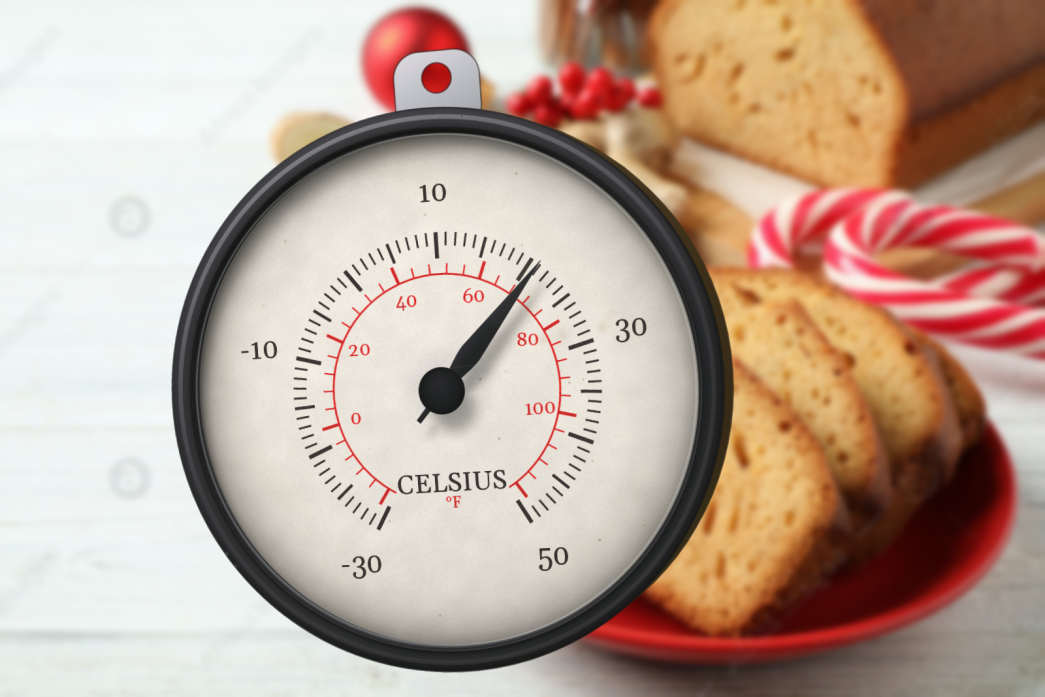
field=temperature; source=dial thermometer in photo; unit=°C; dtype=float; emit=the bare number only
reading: 21
